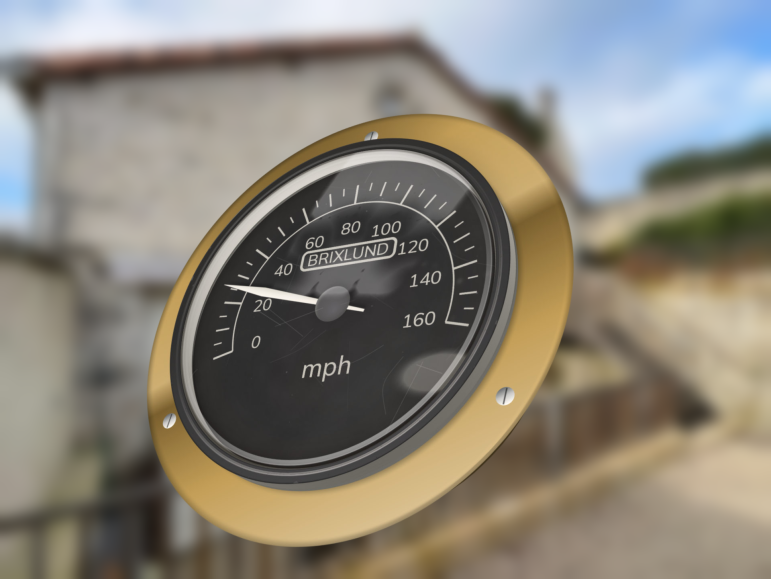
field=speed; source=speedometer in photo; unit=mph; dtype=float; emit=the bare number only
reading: 25
